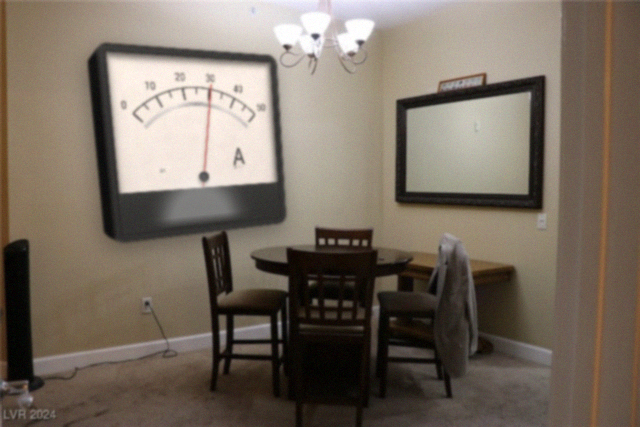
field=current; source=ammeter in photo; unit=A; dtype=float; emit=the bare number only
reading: 30
